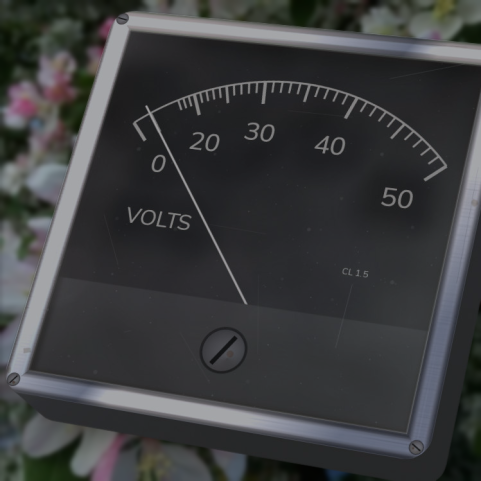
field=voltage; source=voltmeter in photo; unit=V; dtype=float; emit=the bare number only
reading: 10
